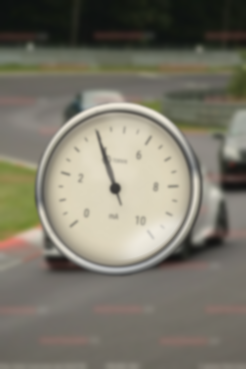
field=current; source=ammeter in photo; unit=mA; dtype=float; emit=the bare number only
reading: 4
